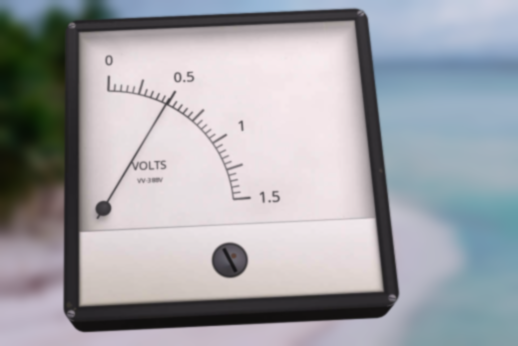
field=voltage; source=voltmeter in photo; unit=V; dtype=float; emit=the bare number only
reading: 0.5
